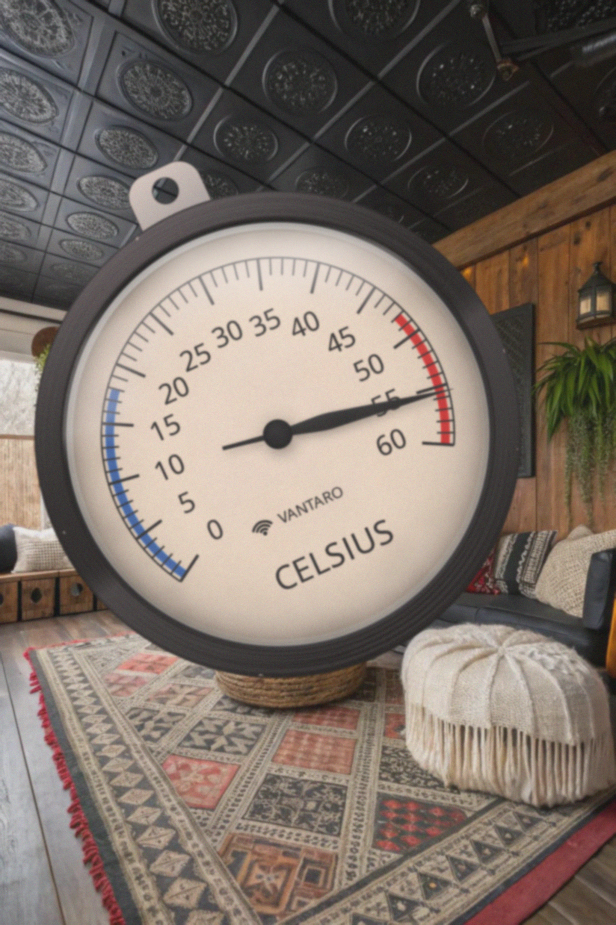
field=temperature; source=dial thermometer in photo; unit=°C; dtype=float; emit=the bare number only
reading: 55.5
